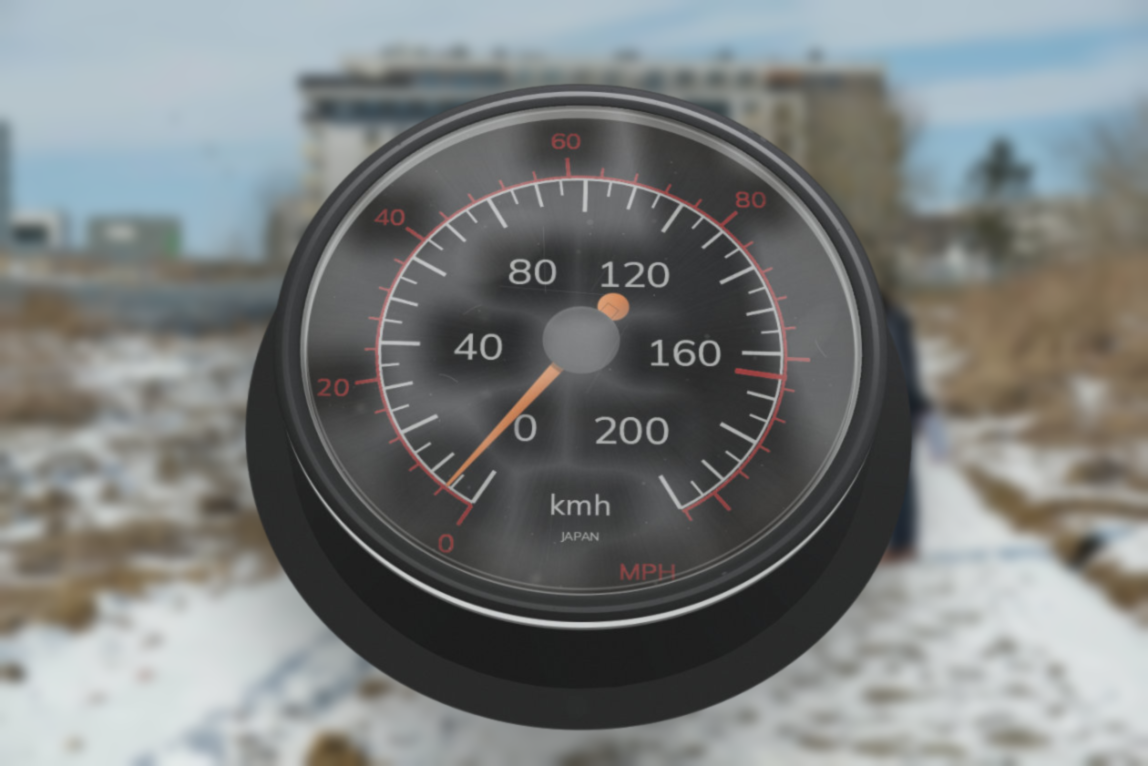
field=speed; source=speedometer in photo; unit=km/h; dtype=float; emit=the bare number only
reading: 5
